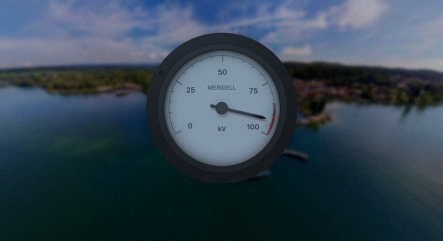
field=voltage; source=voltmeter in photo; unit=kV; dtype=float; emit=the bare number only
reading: 92.5
